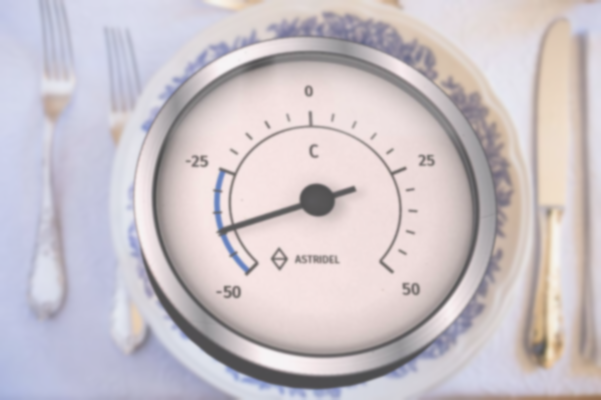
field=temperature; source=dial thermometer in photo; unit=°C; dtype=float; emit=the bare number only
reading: -40
